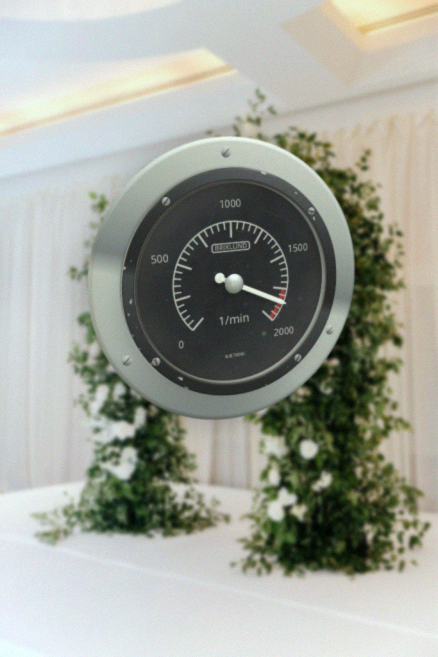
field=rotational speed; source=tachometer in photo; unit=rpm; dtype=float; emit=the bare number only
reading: 1850
